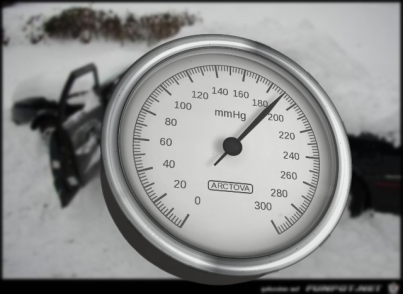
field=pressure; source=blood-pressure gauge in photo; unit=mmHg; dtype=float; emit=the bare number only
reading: 190
